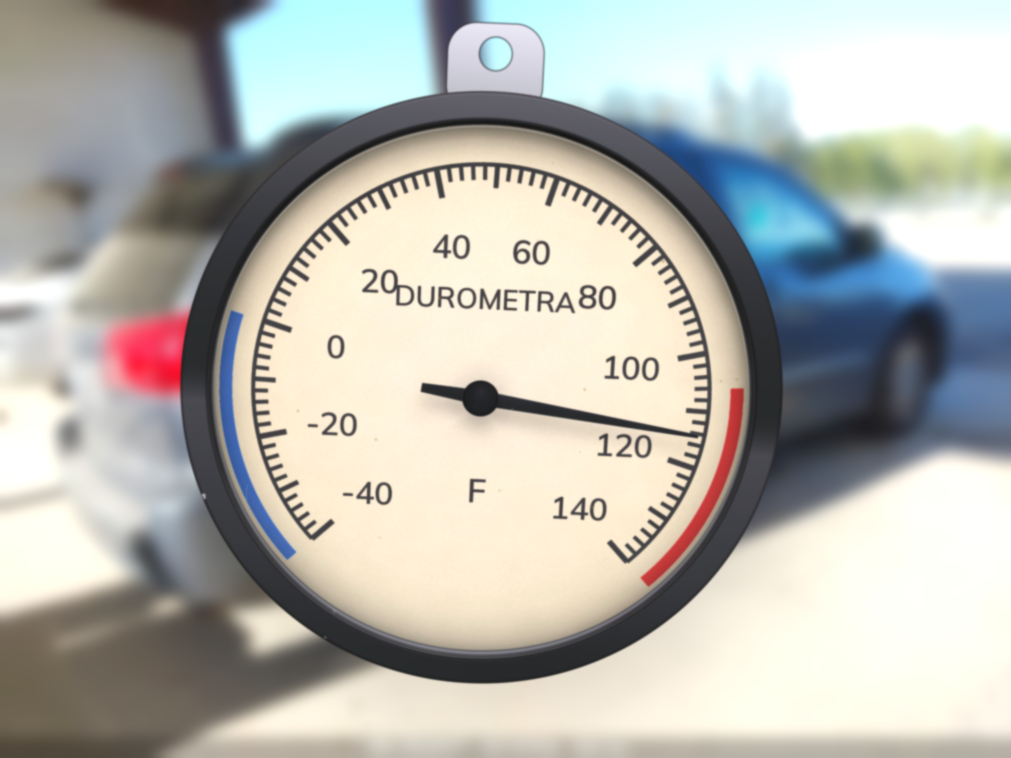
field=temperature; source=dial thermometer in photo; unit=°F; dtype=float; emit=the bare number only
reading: 114
